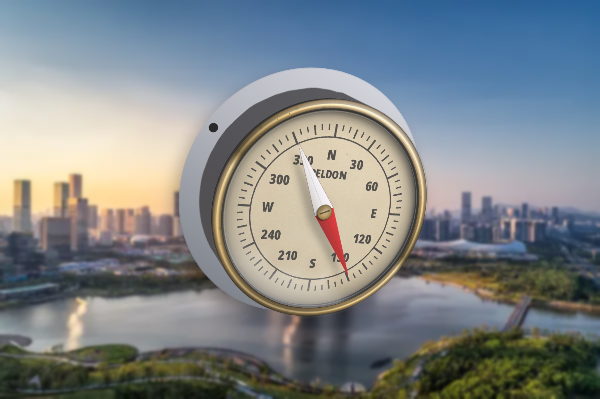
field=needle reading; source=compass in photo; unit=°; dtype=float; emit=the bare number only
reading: 150
